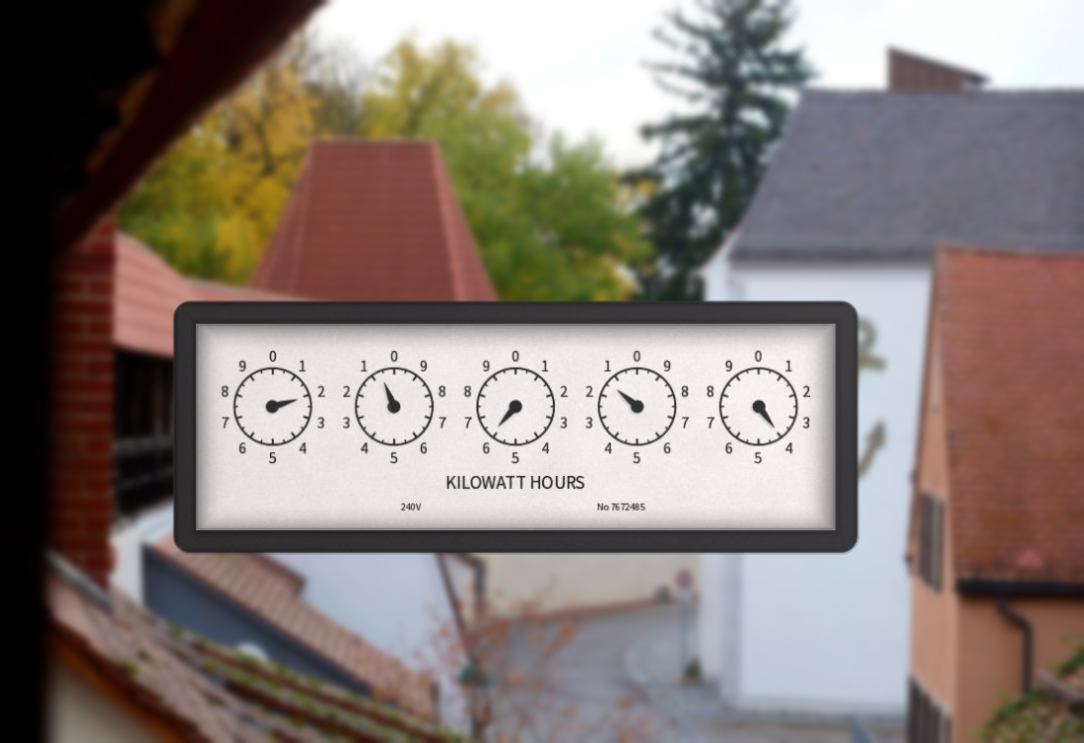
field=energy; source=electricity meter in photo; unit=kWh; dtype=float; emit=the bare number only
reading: 20614
